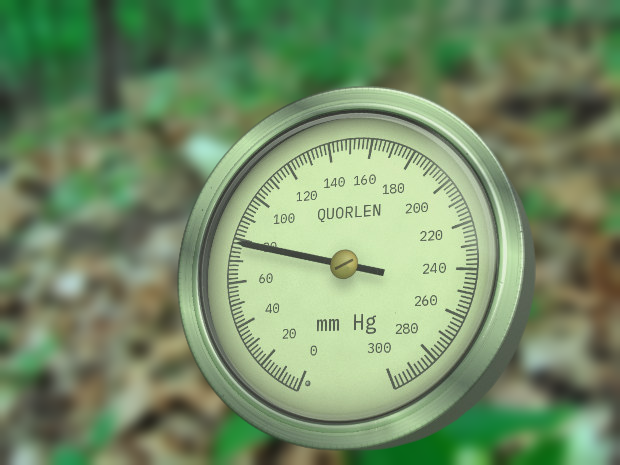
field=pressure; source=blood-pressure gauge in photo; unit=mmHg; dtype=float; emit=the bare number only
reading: 78
